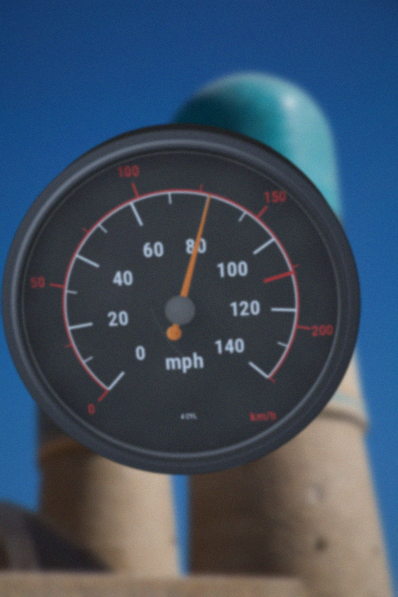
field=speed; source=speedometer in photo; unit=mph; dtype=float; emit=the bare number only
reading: 80
